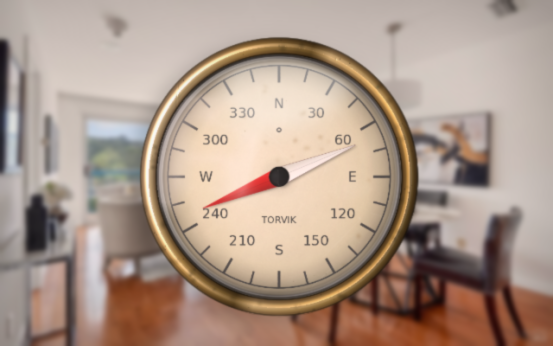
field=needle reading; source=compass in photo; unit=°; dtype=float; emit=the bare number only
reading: 247.5
